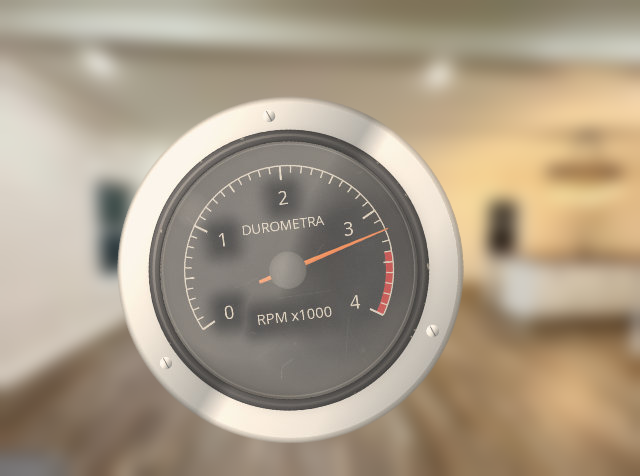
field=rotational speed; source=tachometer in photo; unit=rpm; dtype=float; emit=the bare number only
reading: 3200
